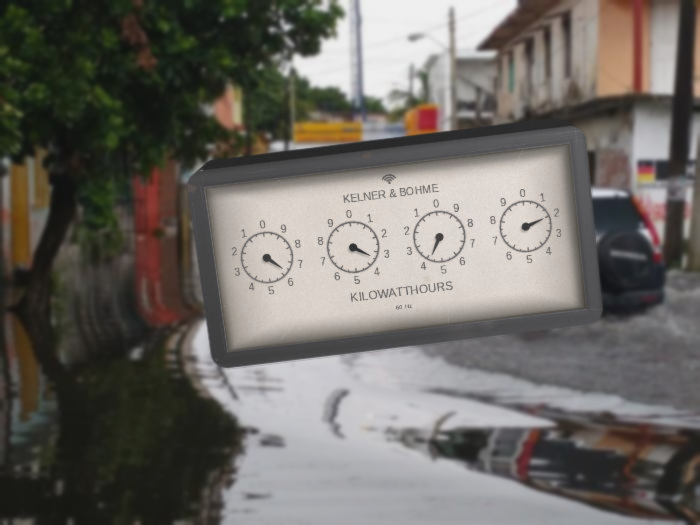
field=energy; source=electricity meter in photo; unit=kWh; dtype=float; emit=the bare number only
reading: 6342
